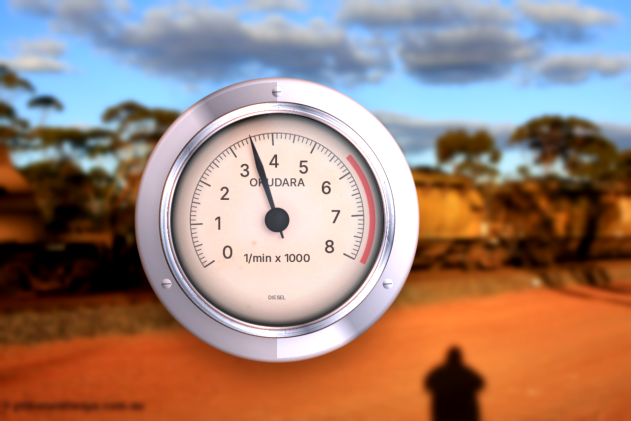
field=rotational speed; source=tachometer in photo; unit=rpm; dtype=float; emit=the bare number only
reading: 3500
